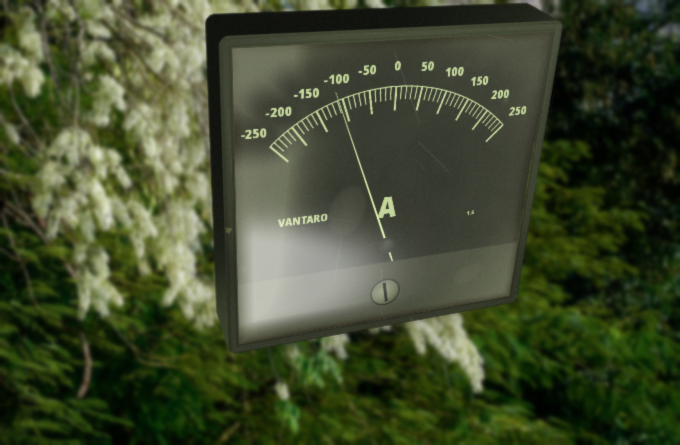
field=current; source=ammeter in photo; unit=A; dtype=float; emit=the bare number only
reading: -110
